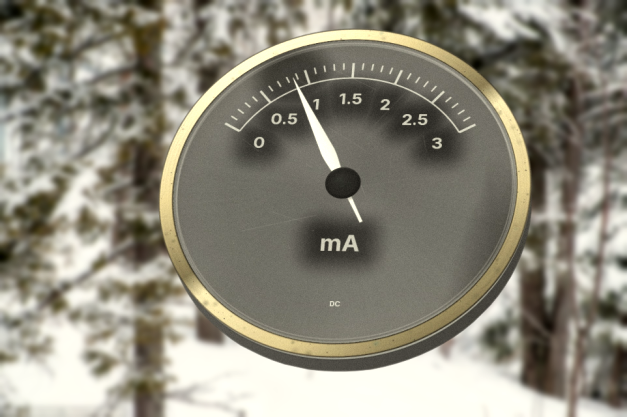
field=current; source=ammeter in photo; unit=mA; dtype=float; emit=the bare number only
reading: 0.85
